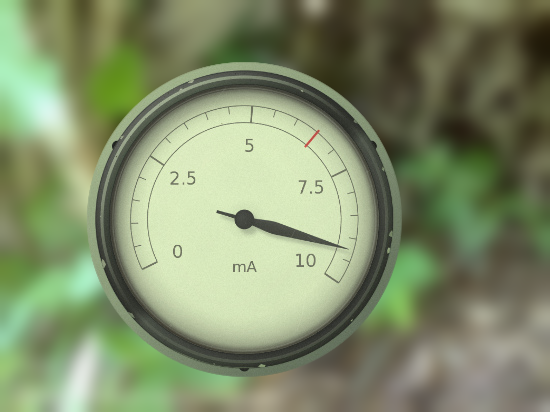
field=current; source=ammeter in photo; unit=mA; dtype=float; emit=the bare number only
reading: 9.25
